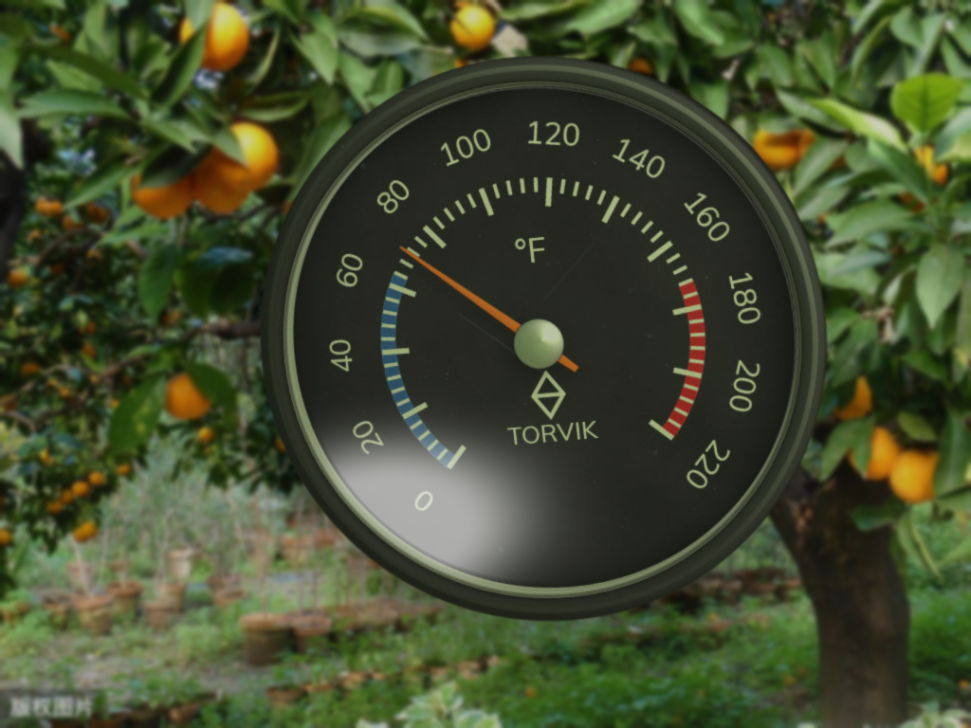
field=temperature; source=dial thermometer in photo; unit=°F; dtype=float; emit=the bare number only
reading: 72
